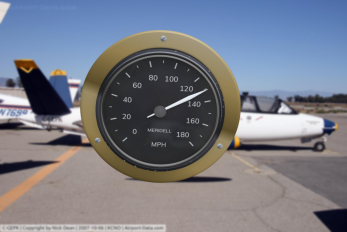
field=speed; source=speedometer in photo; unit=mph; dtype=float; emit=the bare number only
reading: 130
